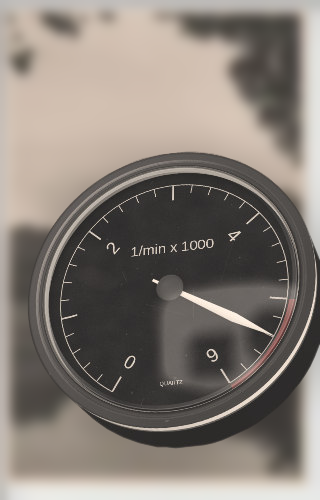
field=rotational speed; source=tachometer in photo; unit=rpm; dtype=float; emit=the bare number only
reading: 5400
